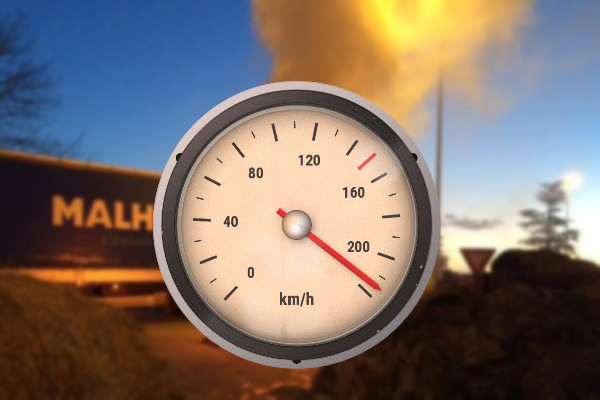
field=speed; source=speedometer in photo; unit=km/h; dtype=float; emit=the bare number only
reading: 215
